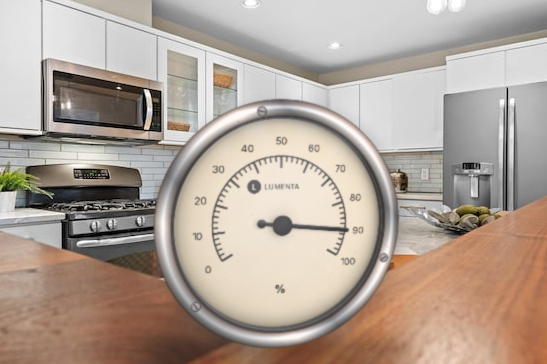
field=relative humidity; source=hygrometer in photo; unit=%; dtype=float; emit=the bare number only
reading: 90
